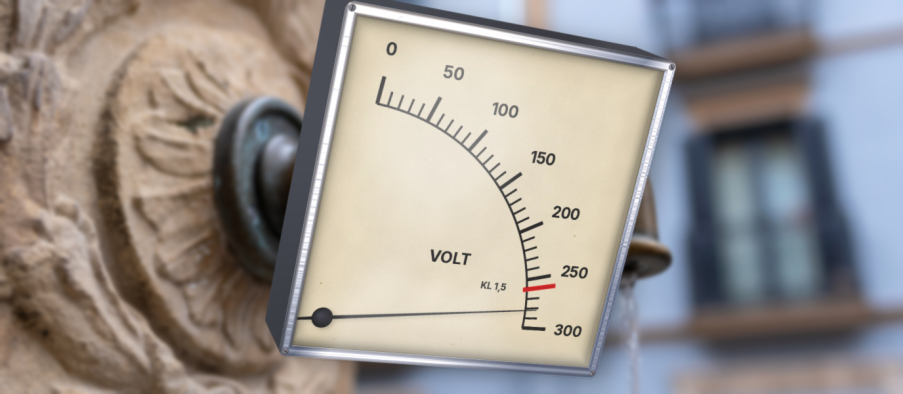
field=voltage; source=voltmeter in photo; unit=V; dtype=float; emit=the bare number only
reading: 280
